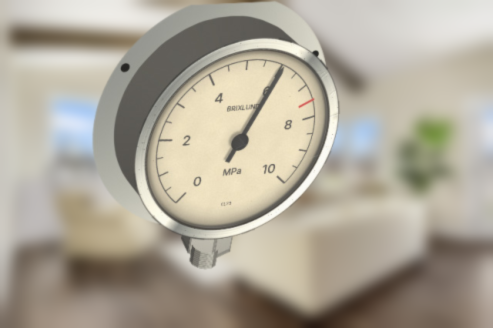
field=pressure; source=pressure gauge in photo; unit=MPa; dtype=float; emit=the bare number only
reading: 6
